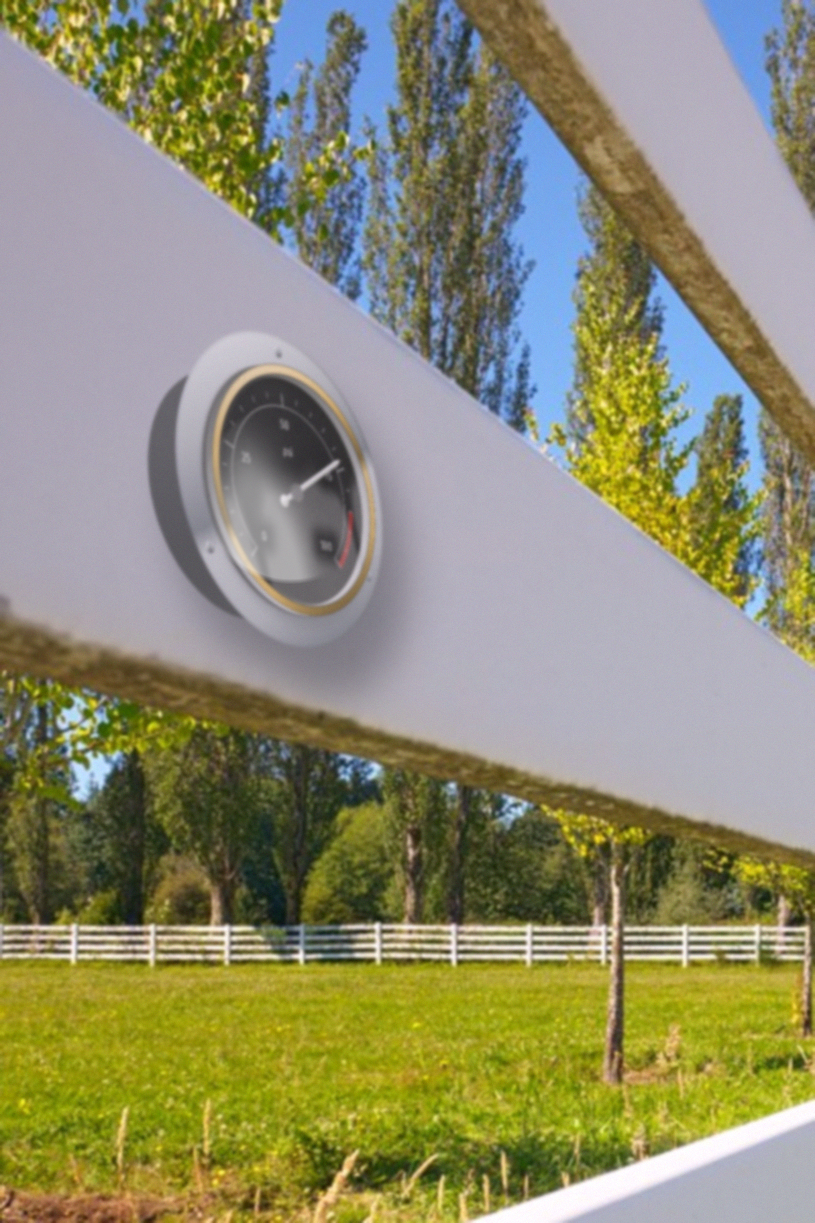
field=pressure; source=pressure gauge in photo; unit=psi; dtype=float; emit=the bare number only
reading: 72.5
